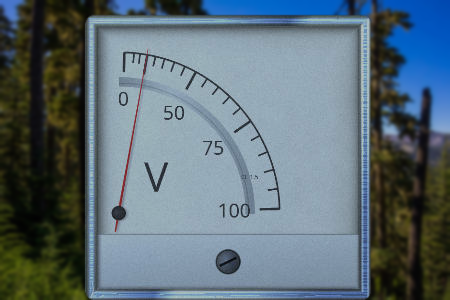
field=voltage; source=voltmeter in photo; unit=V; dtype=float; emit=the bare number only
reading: 25
